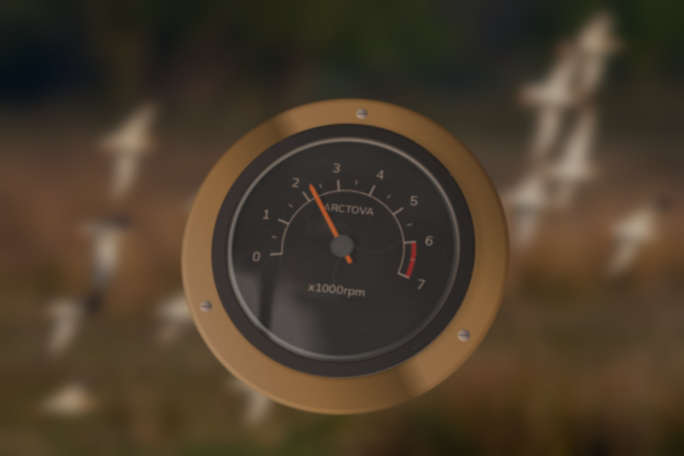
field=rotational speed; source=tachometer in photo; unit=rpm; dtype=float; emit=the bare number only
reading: 2250
